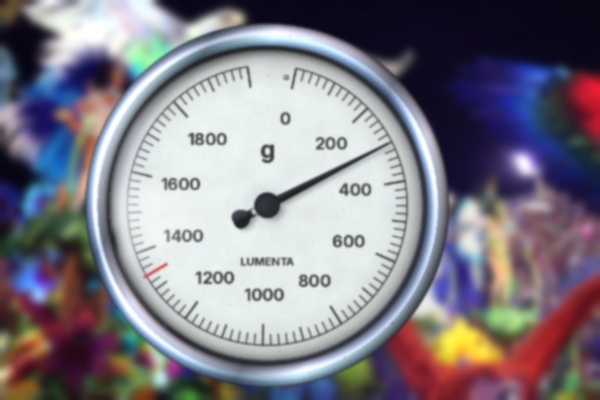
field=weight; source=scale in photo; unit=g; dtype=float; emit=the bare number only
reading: 300
